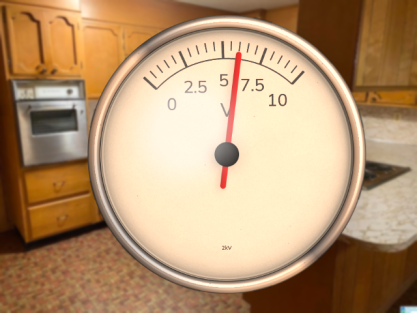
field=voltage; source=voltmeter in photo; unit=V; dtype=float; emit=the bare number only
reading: 6
